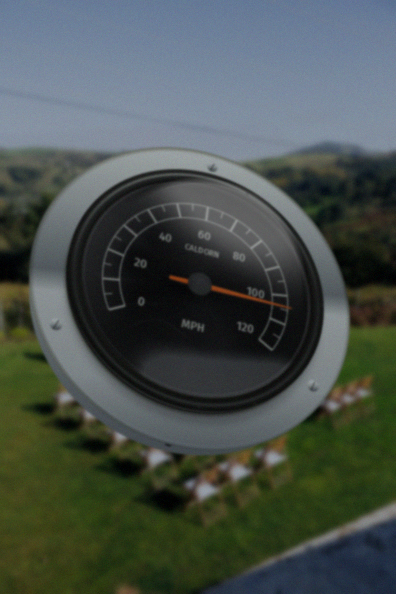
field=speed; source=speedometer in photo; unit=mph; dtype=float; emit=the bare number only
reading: 105
